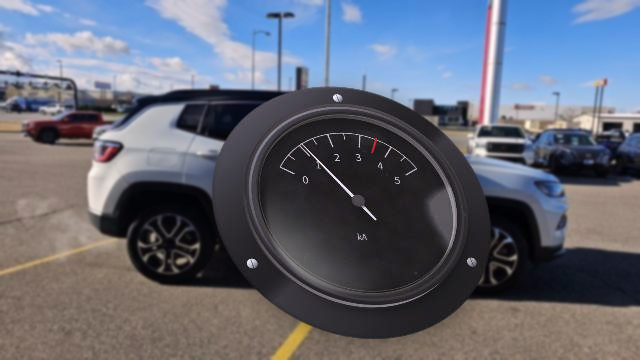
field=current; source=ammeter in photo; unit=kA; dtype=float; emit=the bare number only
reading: 1
